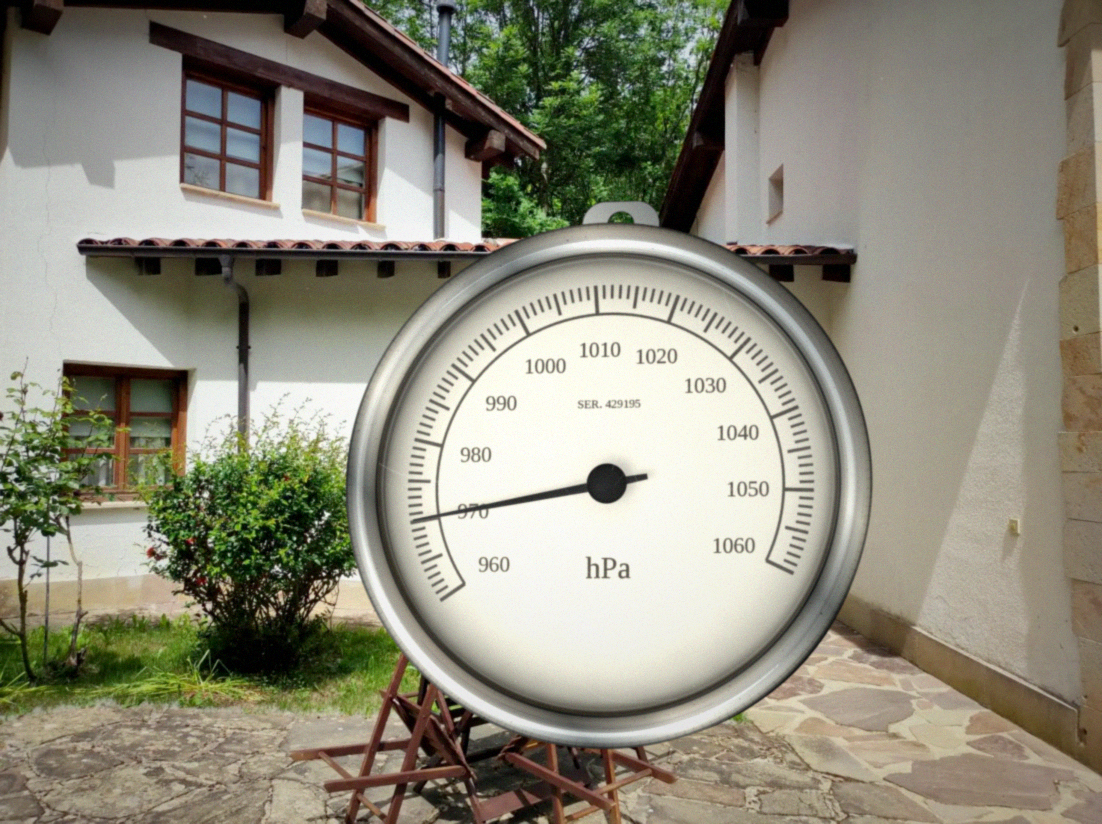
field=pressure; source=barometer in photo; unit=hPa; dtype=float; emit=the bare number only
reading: 970
